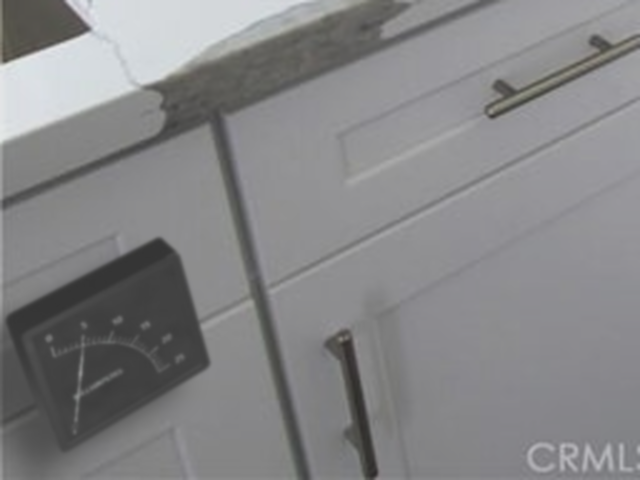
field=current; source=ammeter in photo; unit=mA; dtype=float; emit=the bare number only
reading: 5
